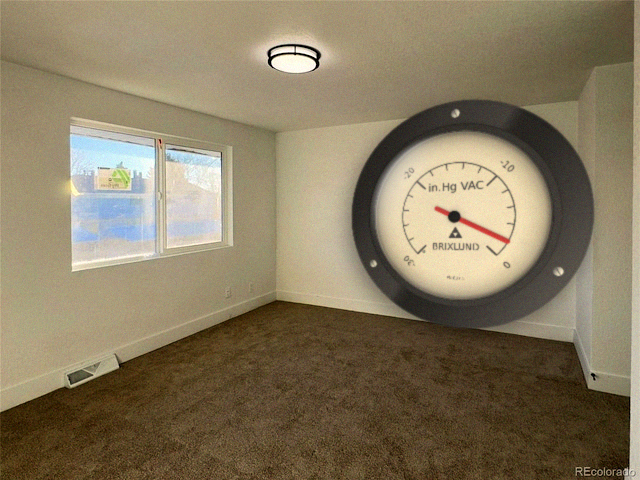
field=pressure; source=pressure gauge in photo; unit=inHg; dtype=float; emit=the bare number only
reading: -2
